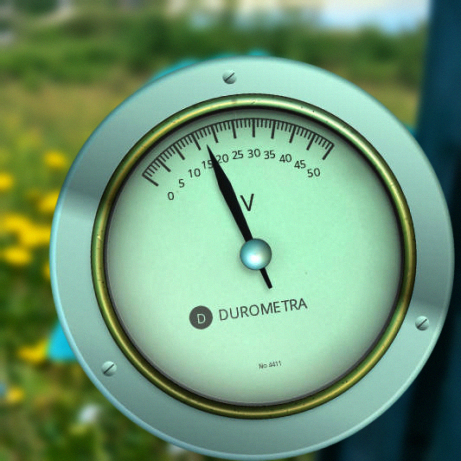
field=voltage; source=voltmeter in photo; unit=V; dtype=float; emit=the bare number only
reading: 17
